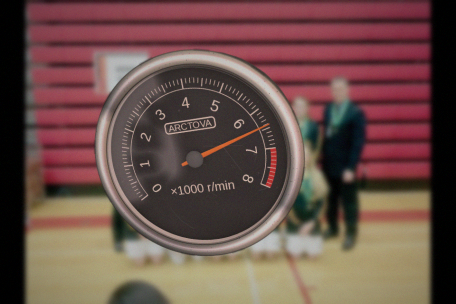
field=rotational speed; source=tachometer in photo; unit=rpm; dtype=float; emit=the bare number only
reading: 6400
